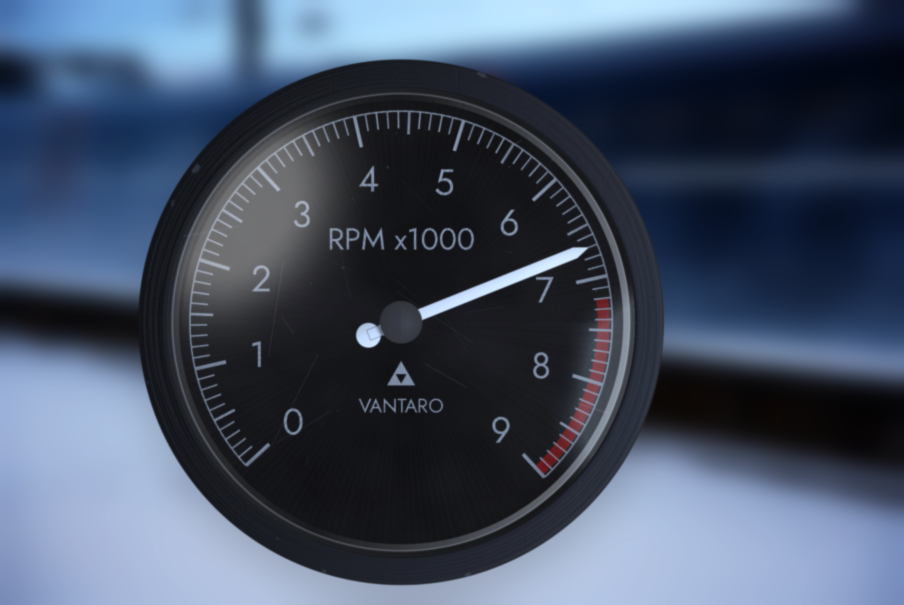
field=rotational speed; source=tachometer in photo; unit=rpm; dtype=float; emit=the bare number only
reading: 6700
